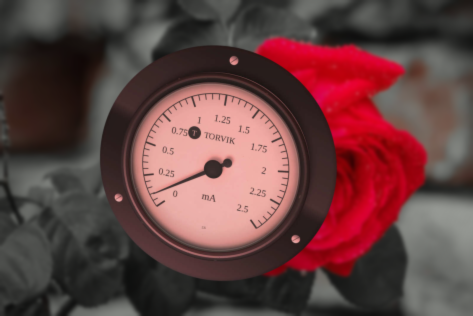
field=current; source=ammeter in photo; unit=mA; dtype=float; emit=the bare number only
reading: 0.1
